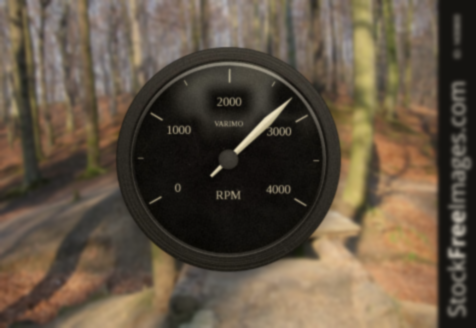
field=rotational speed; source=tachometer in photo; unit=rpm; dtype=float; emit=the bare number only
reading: 2750
